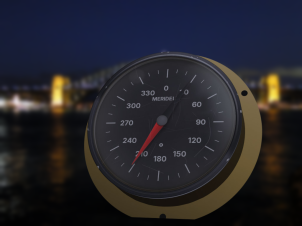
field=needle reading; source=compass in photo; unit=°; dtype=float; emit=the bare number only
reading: 210
